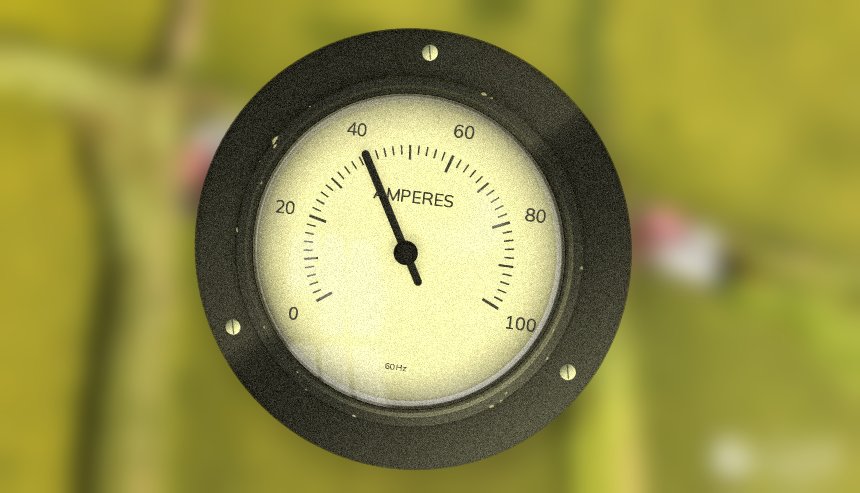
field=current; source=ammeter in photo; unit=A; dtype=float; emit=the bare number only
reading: 40
